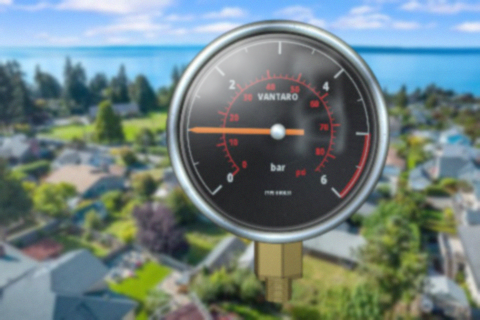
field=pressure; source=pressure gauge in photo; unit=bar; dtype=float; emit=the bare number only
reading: 1
